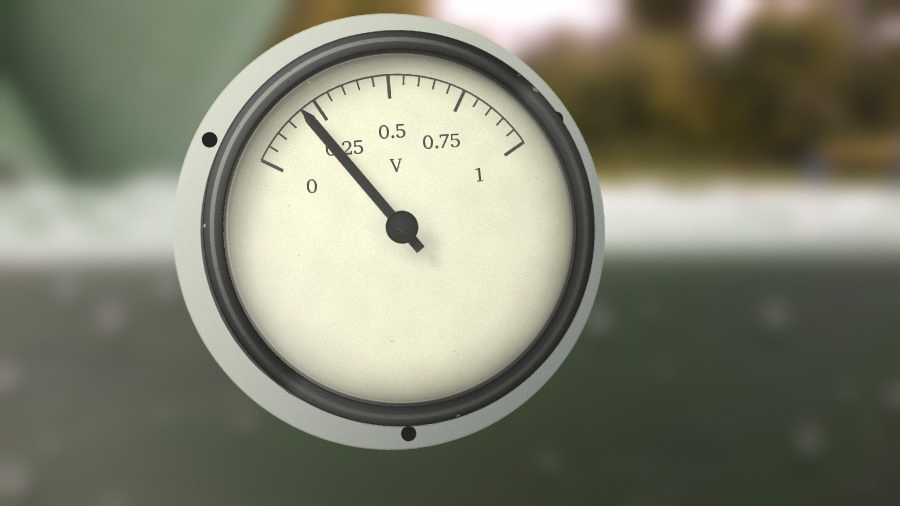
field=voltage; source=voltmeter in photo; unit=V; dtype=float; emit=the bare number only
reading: 0.2
